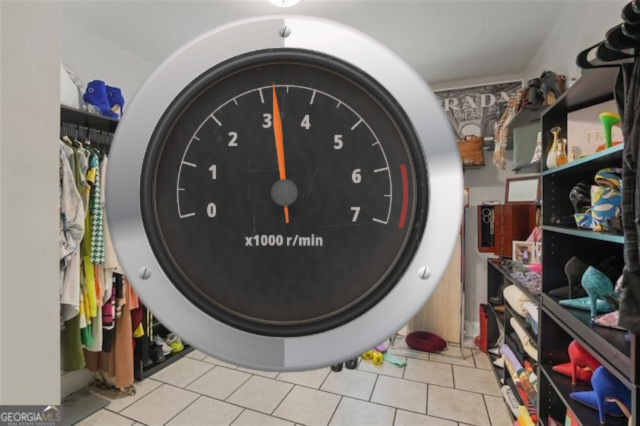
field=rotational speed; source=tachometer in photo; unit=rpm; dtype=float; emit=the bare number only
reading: 3250
